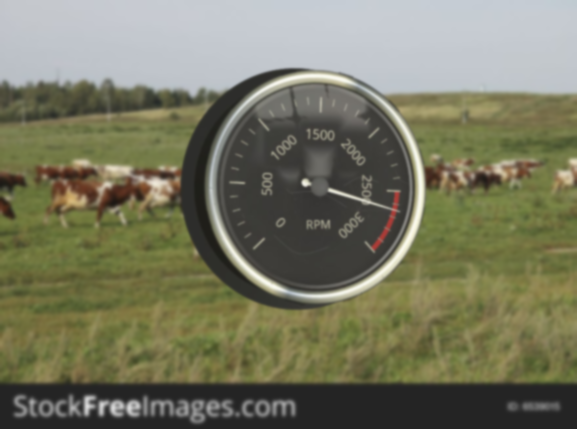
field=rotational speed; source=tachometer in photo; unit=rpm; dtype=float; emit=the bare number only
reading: 2650
